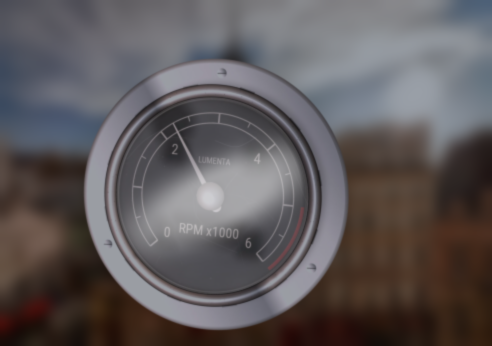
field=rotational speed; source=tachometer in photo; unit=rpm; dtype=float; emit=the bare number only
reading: 2250
